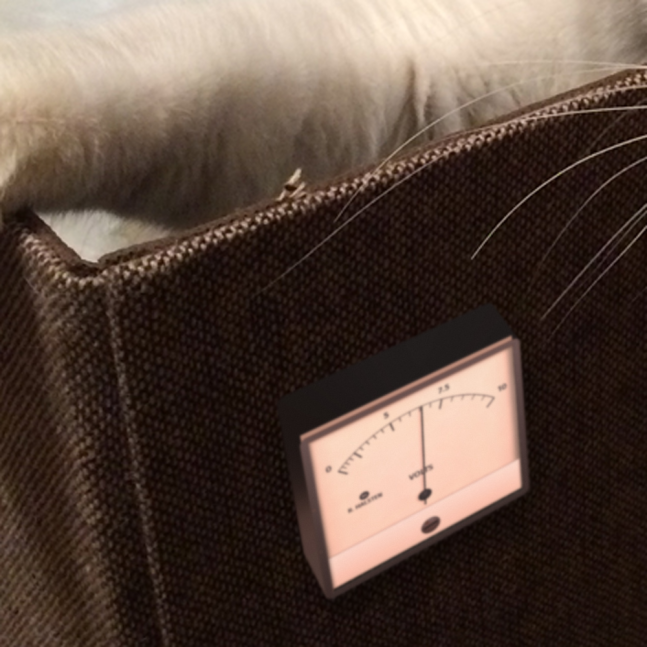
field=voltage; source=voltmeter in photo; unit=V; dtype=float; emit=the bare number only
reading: 6.5
